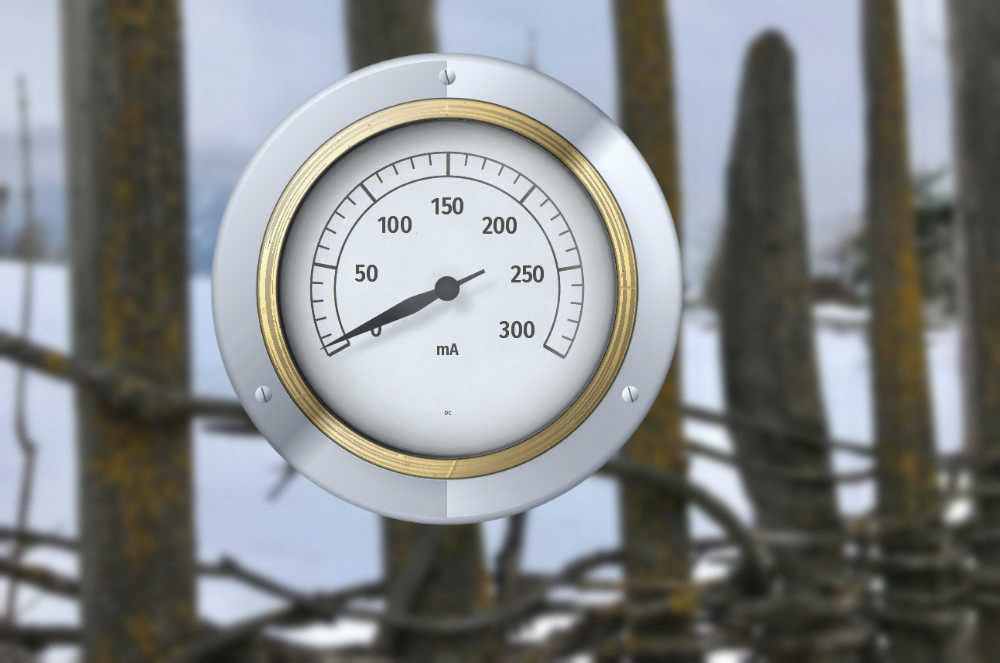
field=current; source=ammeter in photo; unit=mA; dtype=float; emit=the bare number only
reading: 5
